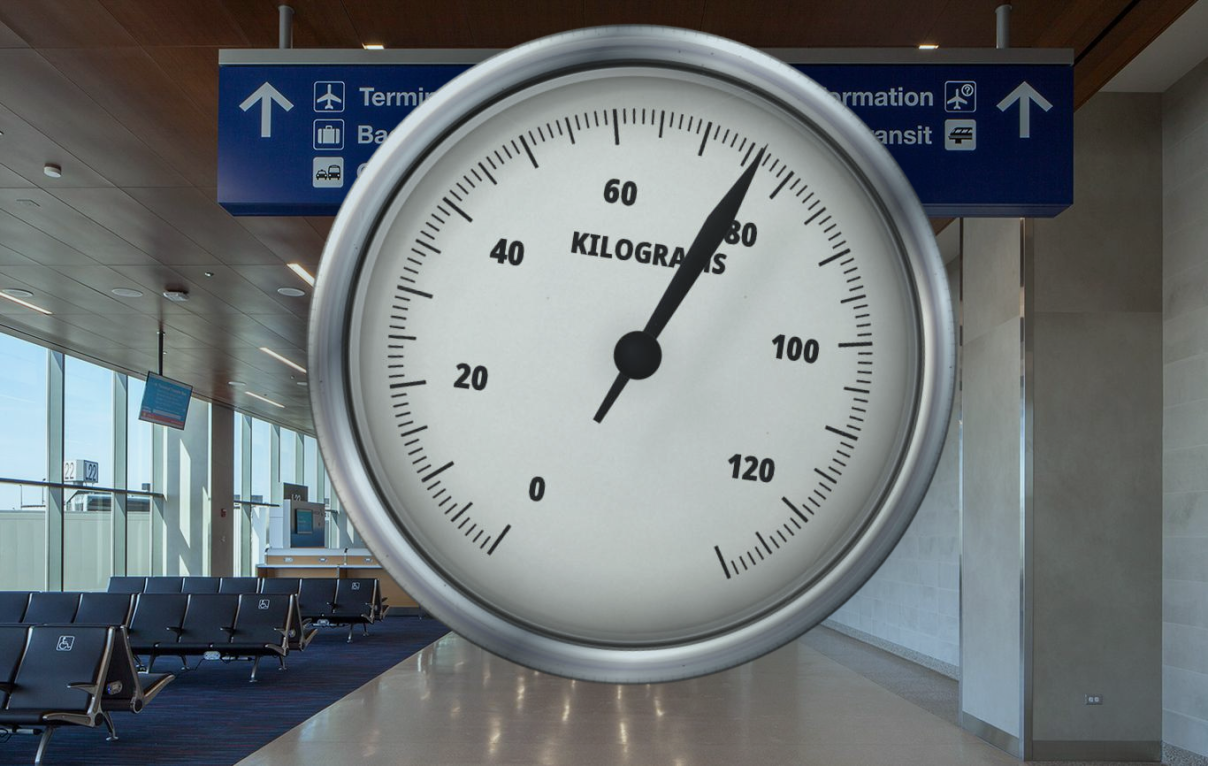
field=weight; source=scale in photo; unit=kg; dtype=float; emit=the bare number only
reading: 76
